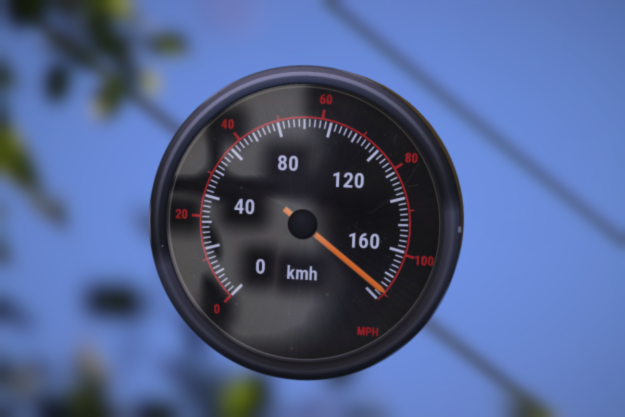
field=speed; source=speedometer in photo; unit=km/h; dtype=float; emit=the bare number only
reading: 176
